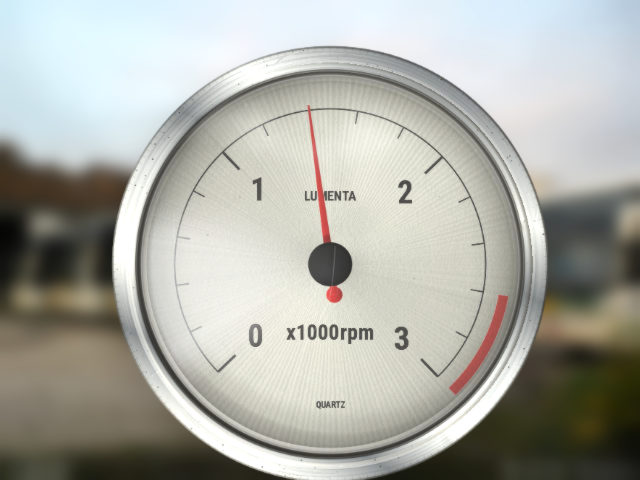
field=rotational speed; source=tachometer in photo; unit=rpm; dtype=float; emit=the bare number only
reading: 1400
